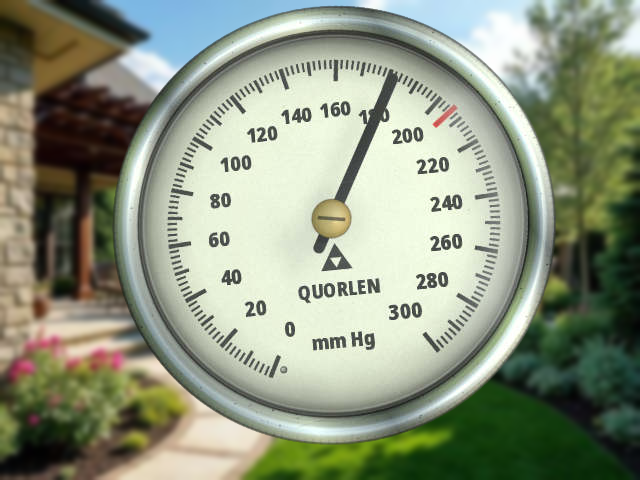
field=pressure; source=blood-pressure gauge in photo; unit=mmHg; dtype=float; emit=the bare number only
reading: 182
